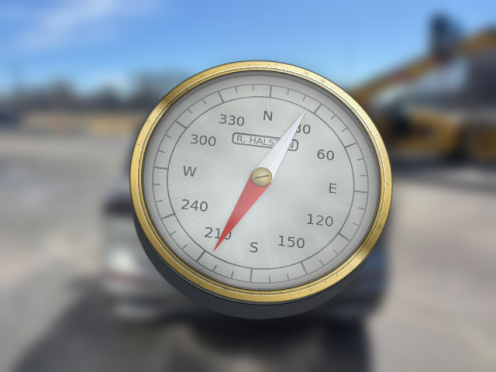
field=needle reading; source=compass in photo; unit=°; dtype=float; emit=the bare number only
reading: 205
